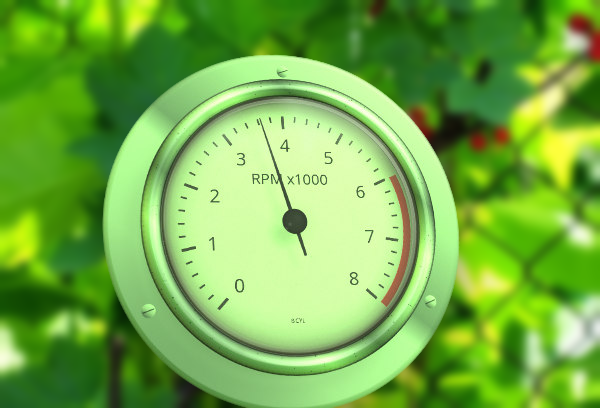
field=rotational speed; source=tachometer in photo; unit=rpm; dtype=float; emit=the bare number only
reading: 3600
